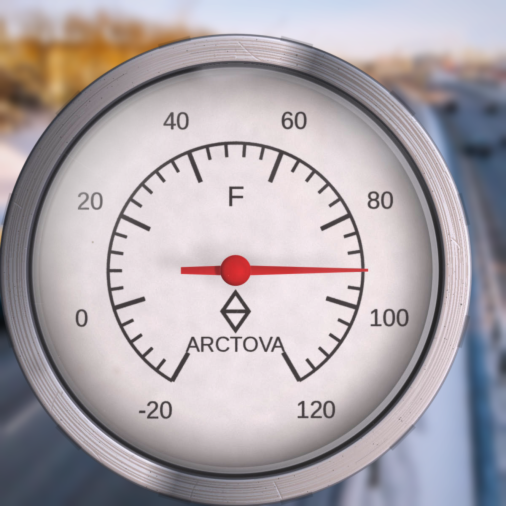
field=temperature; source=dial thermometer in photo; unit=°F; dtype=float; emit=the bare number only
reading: 92
